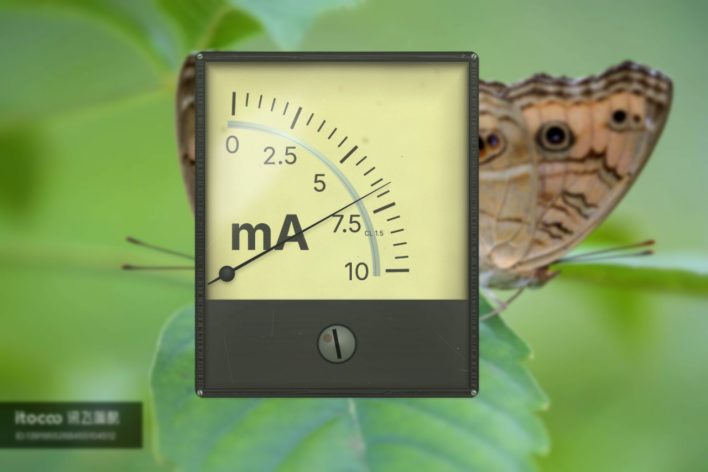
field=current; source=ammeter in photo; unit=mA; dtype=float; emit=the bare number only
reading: 6.75
